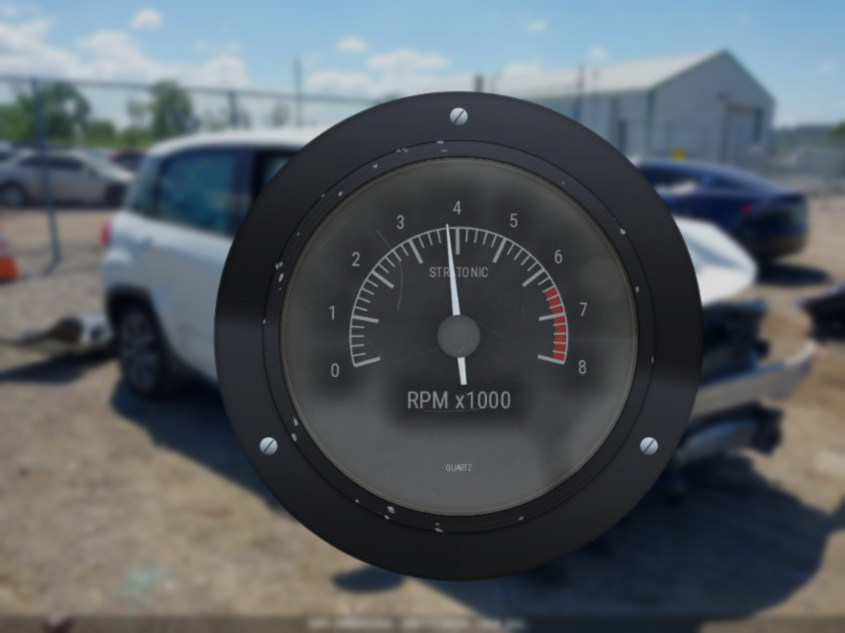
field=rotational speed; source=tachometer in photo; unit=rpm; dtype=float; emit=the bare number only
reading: 3800
